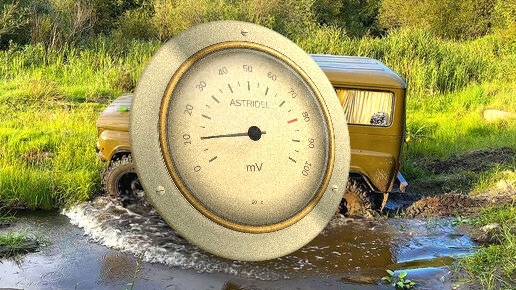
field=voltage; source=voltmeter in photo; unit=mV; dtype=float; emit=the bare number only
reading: 10
